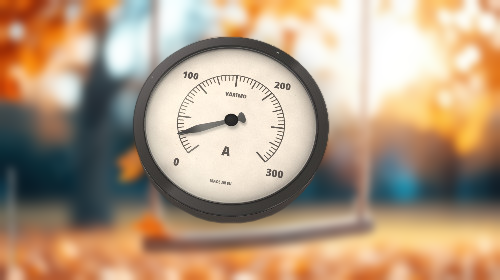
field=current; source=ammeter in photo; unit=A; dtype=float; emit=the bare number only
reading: 25
